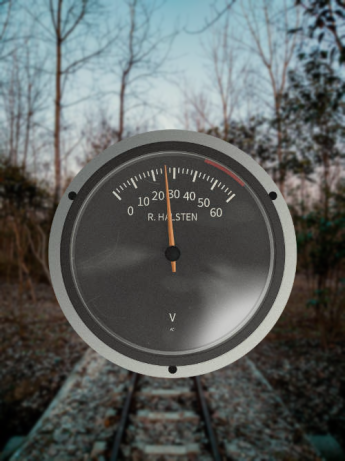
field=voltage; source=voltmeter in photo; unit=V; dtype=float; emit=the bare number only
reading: 26
